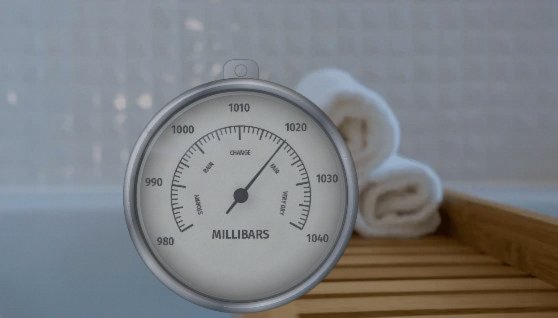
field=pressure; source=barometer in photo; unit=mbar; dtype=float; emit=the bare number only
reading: 1020
